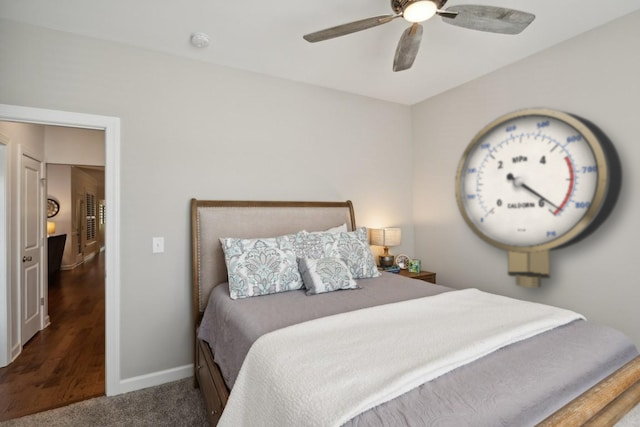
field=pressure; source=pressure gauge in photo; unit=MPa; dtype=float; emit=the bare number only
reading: 5.8
